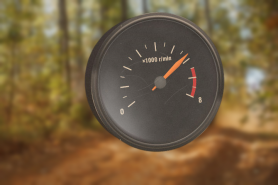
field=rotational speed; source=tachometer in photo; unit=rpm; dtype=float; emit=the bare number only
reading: 5750
